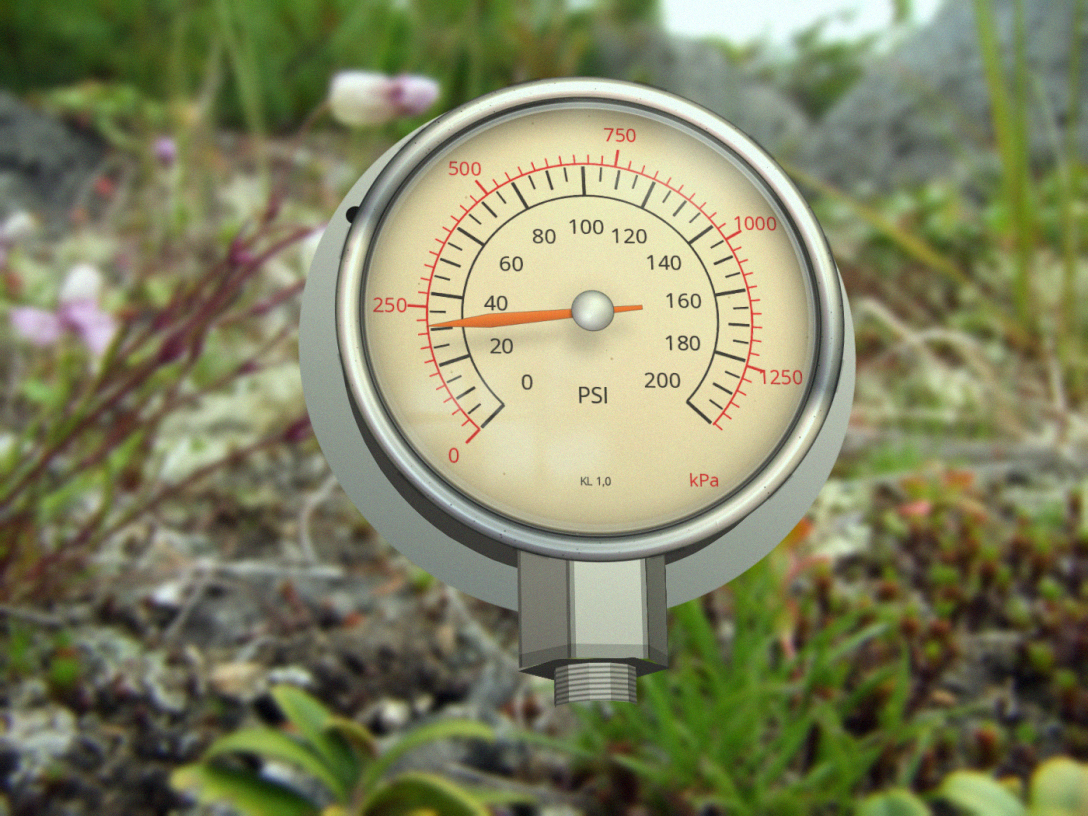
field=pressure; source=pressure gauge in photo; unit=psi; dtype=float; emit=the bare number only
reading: 30
